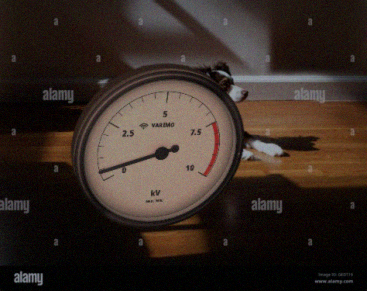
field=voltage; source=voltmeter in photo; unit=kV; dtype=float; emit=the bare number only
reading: 0.5
